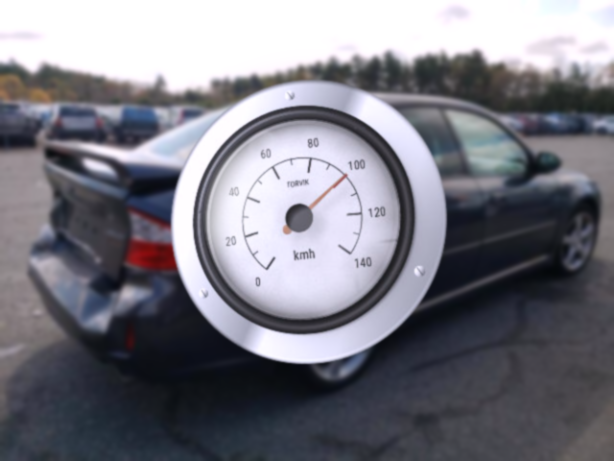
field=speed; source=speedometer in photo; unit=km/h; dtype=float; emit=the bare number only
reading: 100
